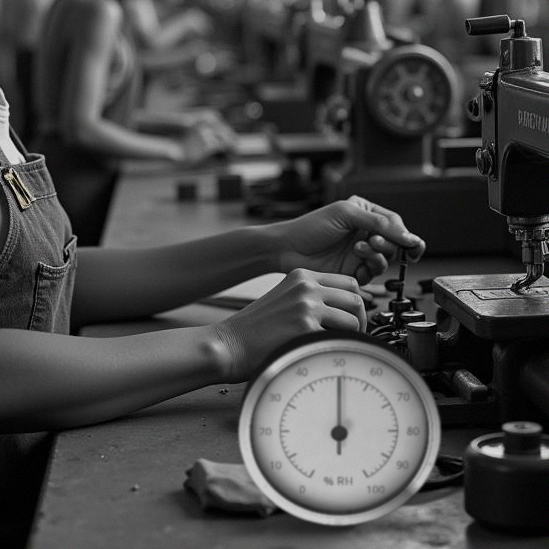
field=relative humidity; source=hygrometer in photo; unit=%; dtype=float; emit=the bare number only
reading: 50
